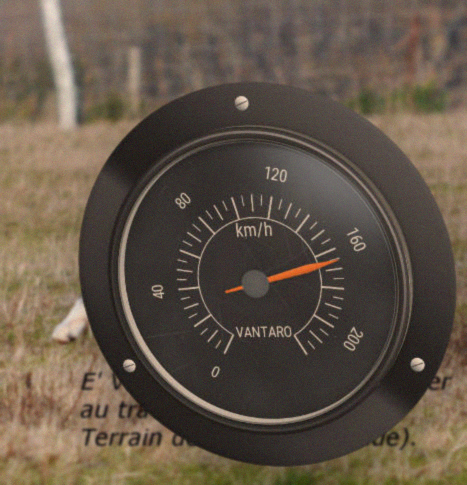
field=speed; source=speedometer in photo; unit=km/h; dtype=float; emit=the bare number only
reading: 165
